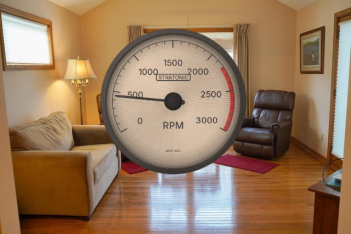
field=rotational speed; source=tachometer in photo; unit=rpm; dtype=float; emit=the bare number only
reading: 450
